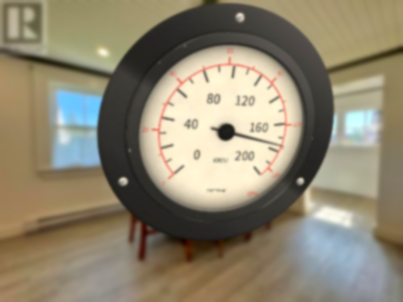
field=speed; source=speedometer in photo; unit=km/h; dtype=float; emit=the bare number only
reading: 175
